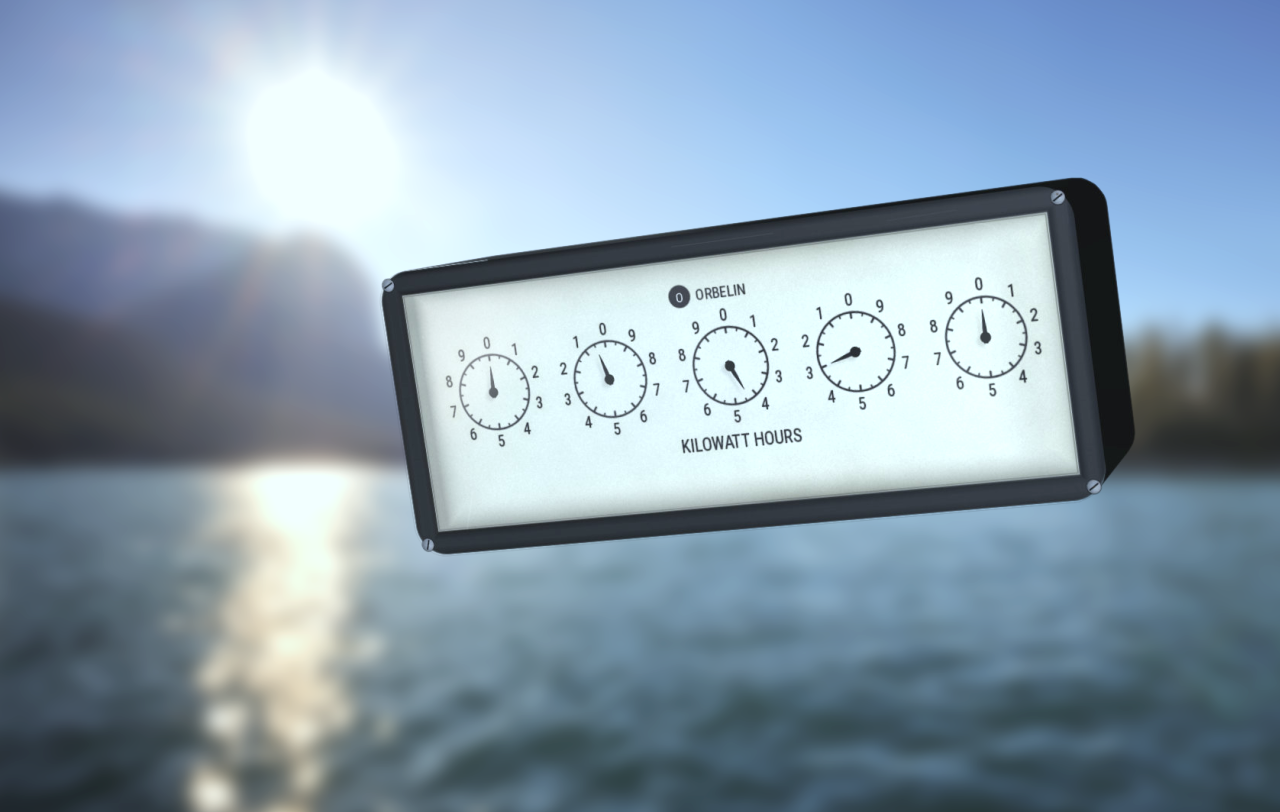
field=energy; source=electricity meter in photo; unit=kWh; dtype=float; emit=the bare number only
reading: 430
